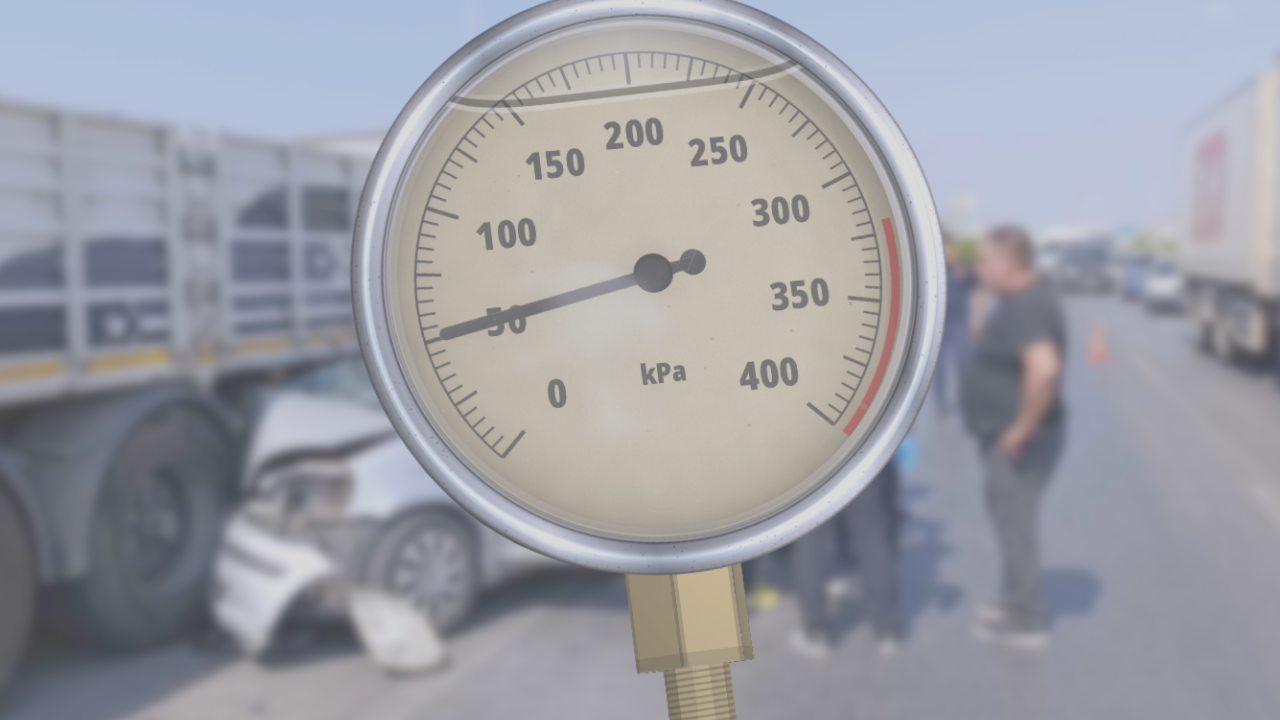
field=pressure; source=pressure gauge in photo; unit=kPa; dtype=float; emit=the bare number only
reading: 50
